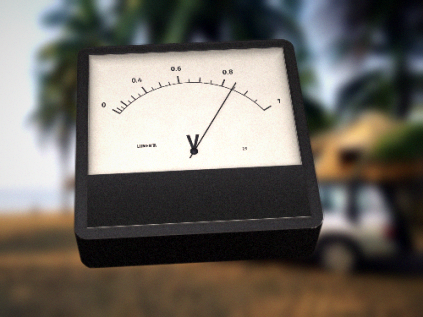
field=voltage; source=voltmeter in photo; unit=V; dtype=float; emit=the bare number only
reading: 0.85
